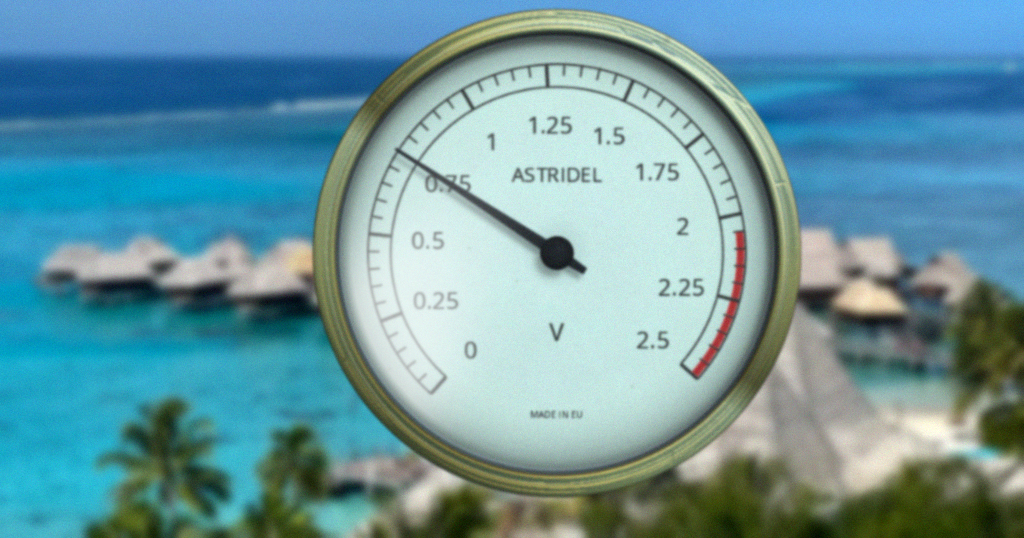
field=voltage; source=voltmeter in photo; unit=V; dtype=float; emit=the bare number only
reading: 0.75
